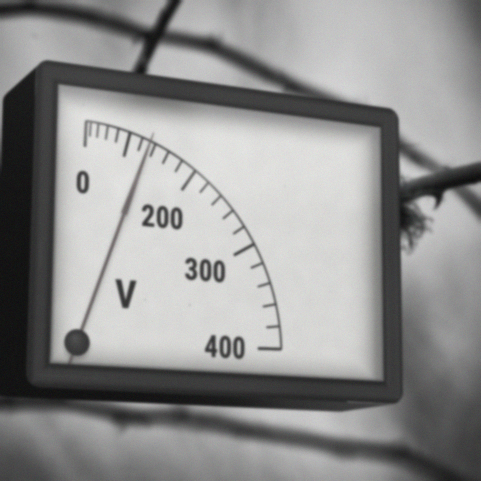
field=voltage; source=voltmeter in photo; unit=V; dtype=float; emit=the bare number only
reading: 130
